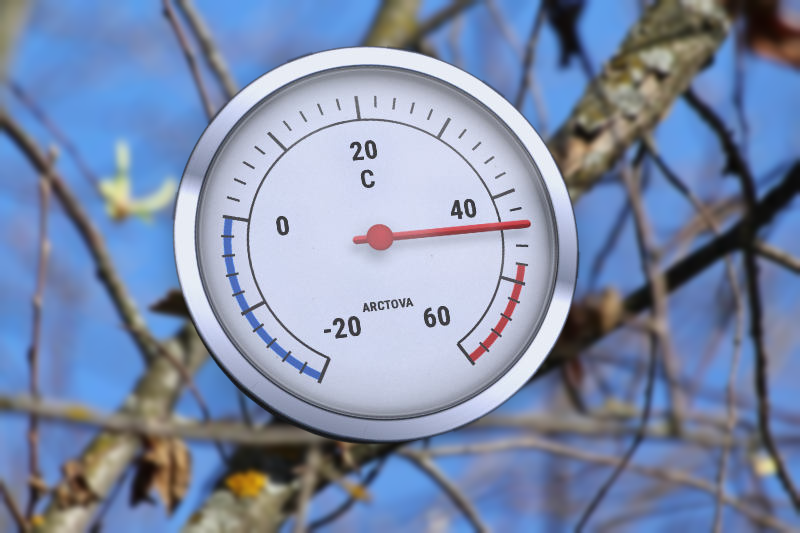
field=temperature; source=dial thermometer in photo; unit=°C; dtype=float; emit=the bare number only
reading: 44
